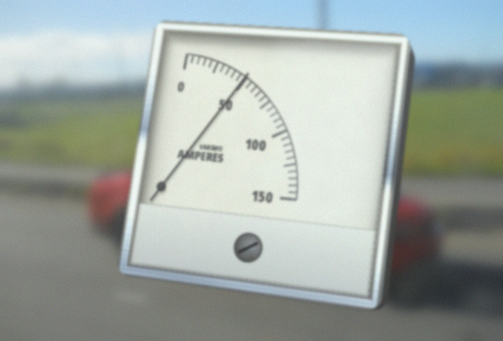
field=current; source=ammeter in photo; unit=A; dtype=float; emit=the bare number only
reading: 50
